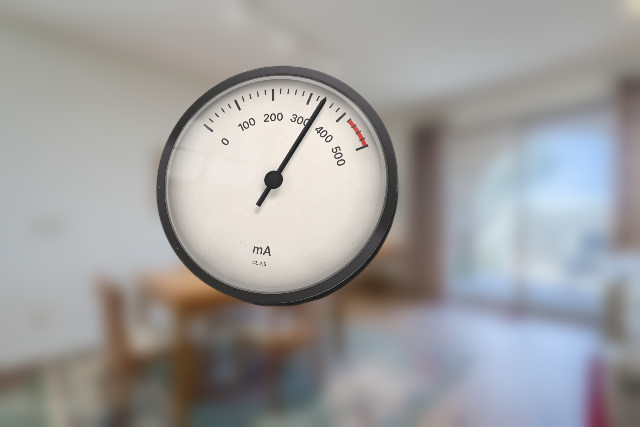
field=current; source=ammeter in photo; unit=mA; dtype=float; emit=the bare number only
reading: 340
